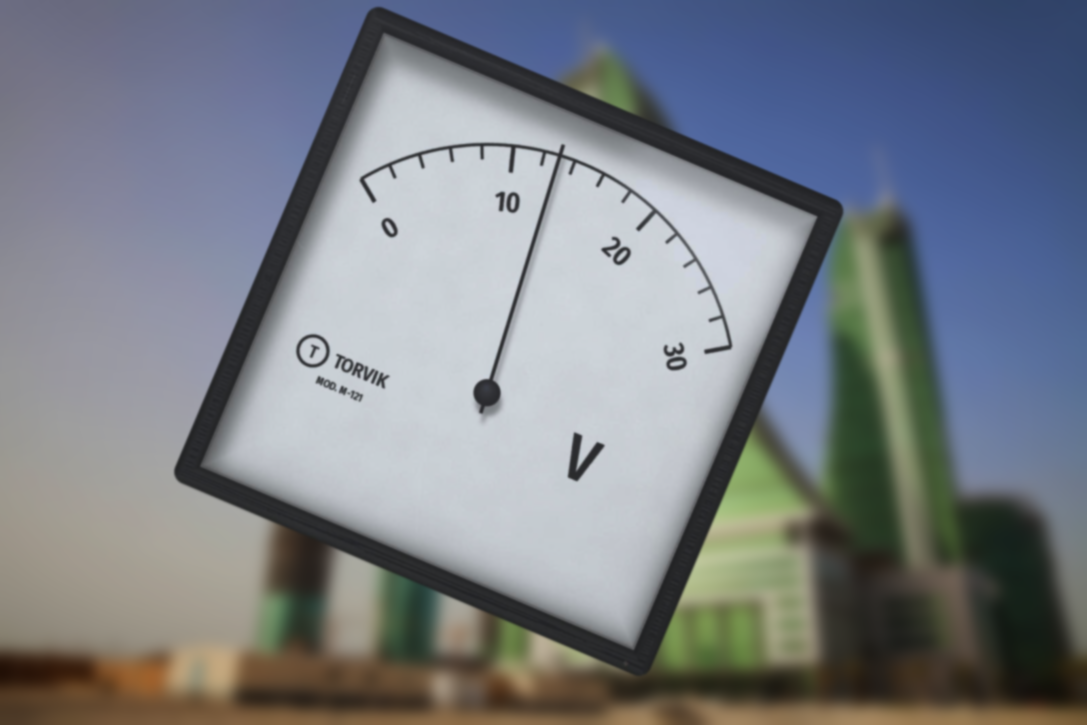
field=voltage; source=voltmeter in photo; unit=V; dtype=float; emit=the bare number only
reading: 13
